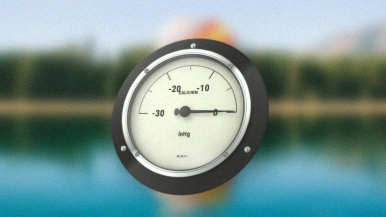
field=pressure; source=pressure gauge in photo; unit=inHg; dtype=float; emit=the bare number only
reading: 0
